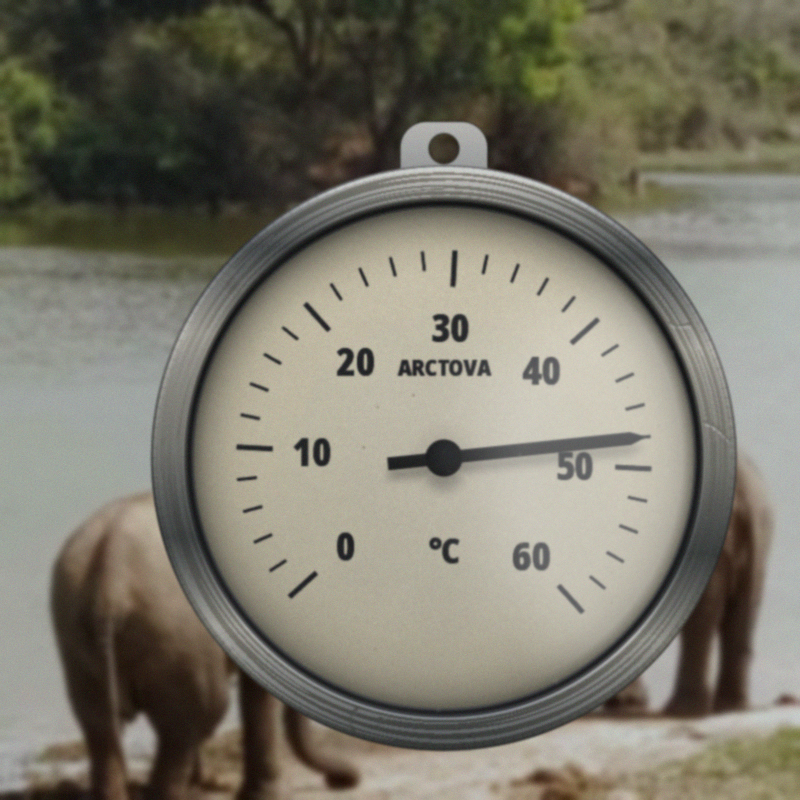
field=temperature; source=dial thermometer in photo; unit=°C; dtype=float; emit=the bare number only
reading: 48
